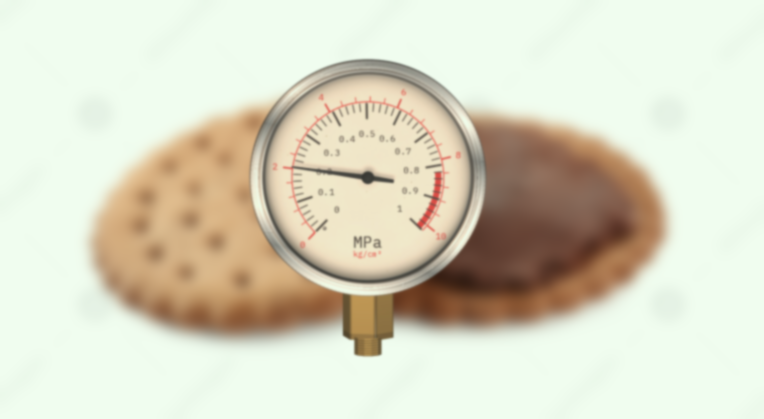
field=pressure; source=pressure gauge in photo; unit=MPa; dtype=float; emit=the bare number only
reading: 0.2
